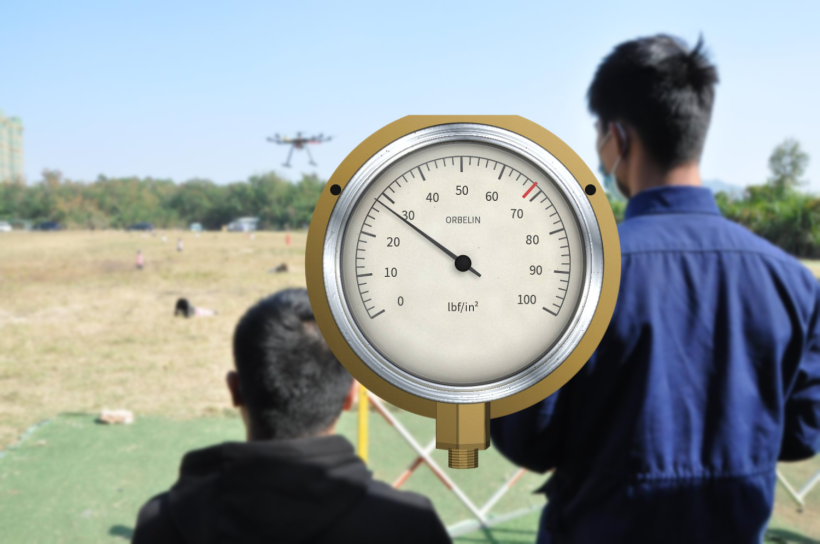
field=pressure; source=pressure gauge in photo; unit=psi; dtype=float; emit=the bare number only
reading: 28
